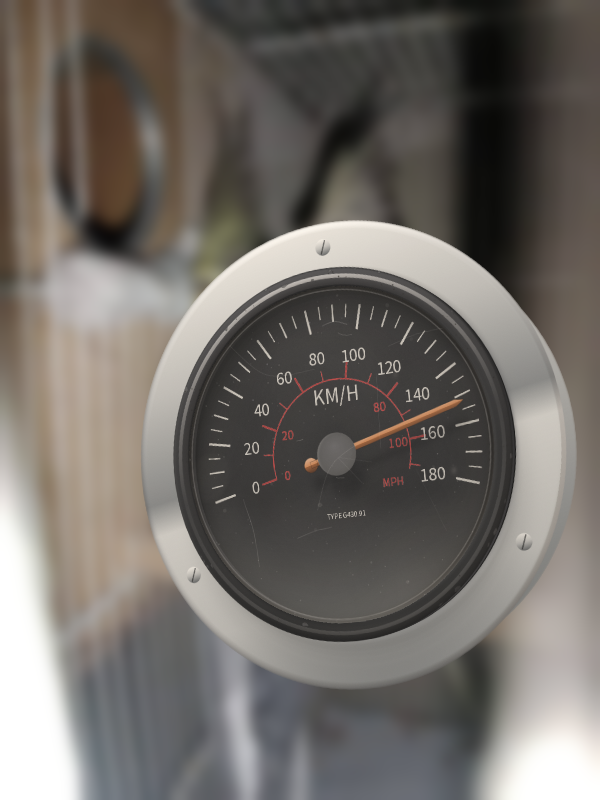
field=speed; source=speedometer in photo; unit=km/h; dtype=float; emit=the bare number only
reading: 152.5
